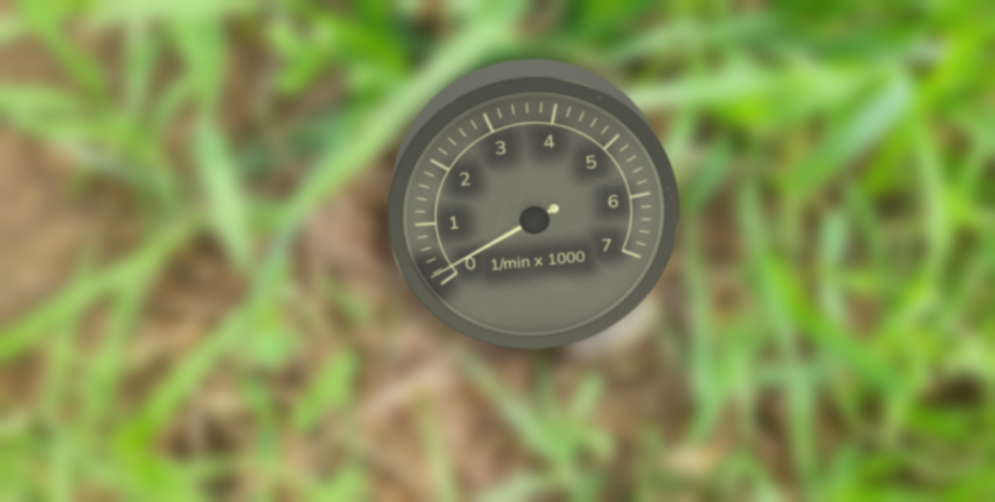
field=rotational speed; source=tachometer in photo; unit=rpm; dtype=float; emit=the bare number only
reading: 200
